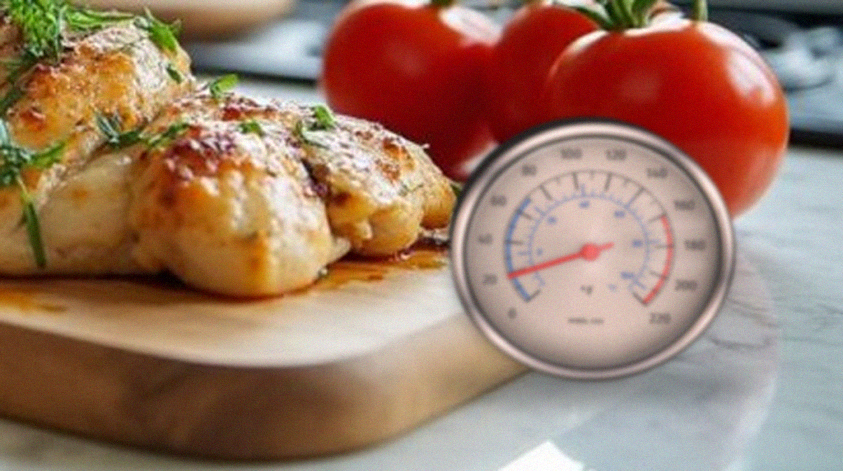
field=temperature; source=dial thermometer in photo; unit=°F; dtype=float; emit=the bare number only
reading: 20
